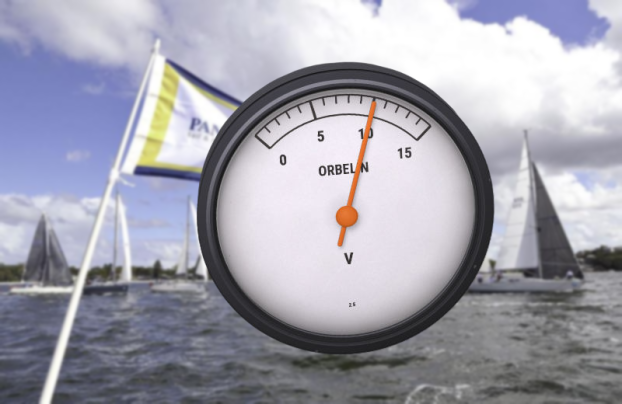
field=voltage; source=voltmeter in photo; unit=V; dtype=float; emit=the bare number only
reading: 10
